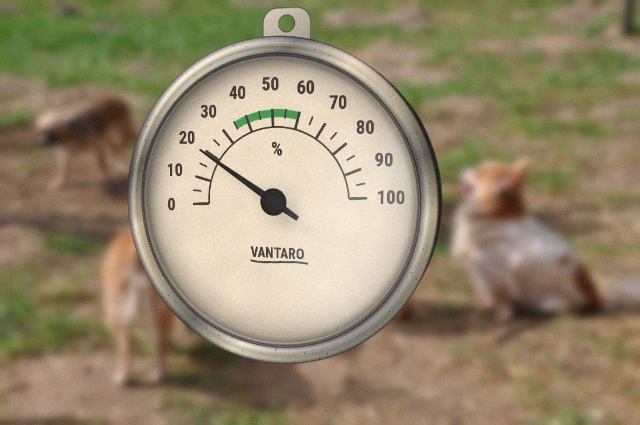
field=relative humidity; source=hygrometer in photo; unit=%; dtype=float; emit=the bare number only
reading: 20
